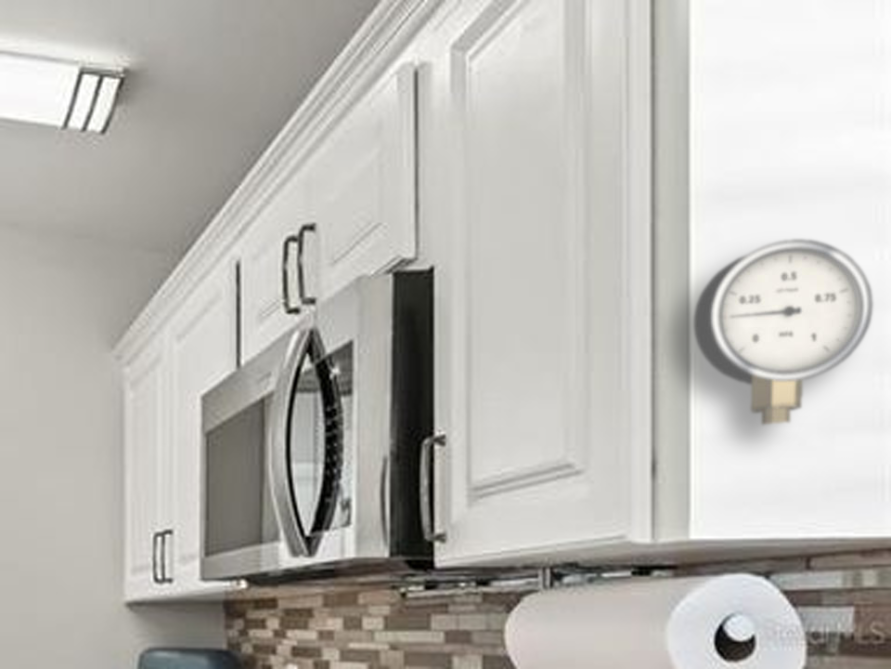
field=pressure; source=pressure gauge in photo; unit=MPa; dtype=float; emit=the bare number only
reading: 0.15
